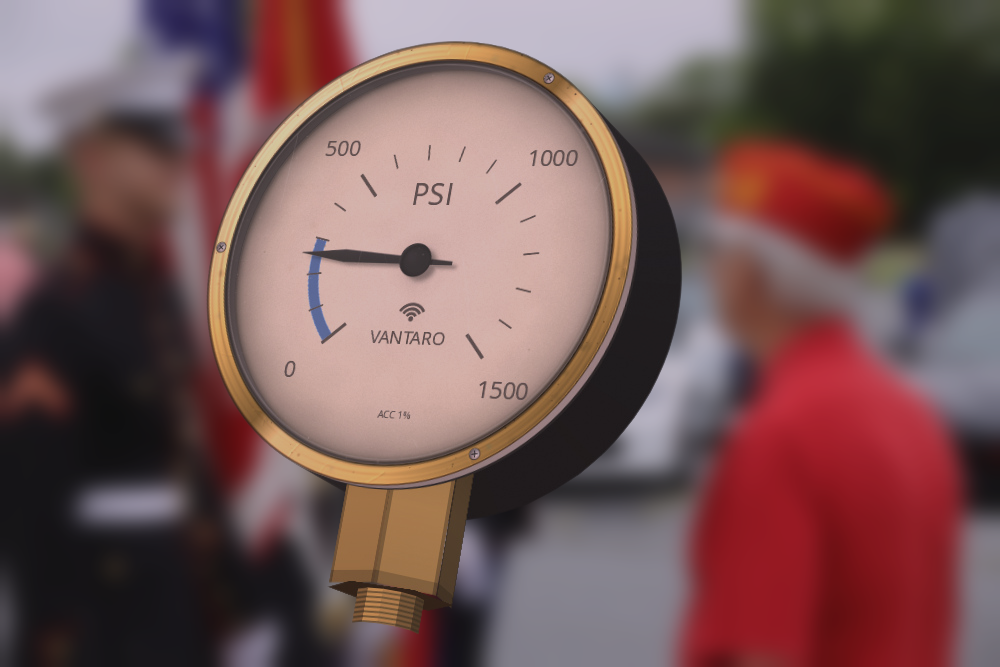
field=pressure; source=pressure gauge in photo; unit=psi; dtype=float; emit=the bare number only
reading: 250
